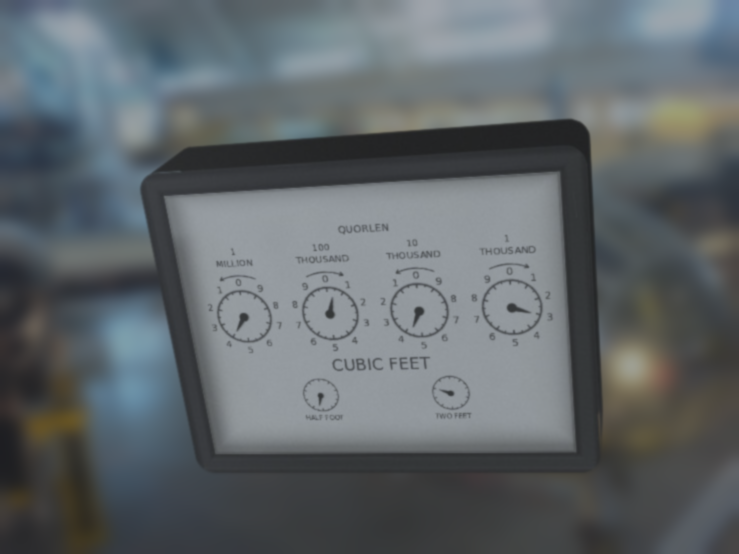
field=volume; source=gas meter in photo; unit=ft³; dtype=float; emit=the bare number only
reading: 404300
